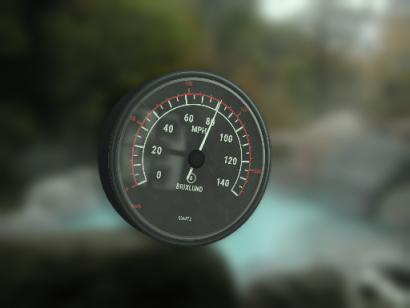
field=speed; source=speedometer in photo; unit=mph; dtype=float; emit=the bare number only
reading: 80
